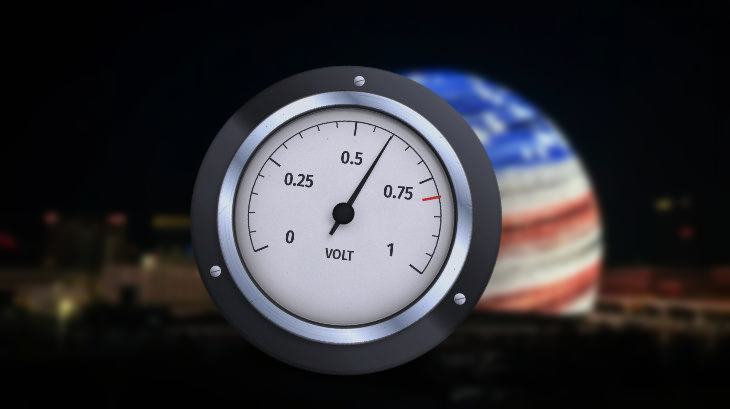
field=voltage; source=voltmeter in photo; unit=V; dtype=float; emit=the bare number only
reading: 0.6
